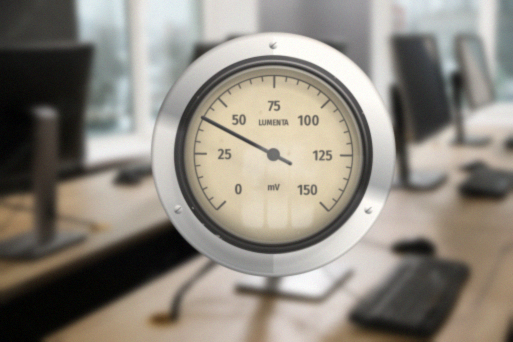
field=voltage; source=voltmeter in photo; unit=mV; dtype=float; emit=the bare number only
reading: 40
